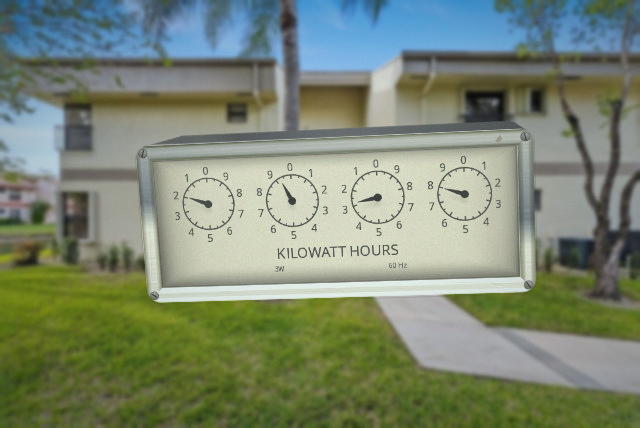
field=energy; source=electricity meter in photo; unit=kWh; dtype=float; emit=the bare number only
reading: 1928
